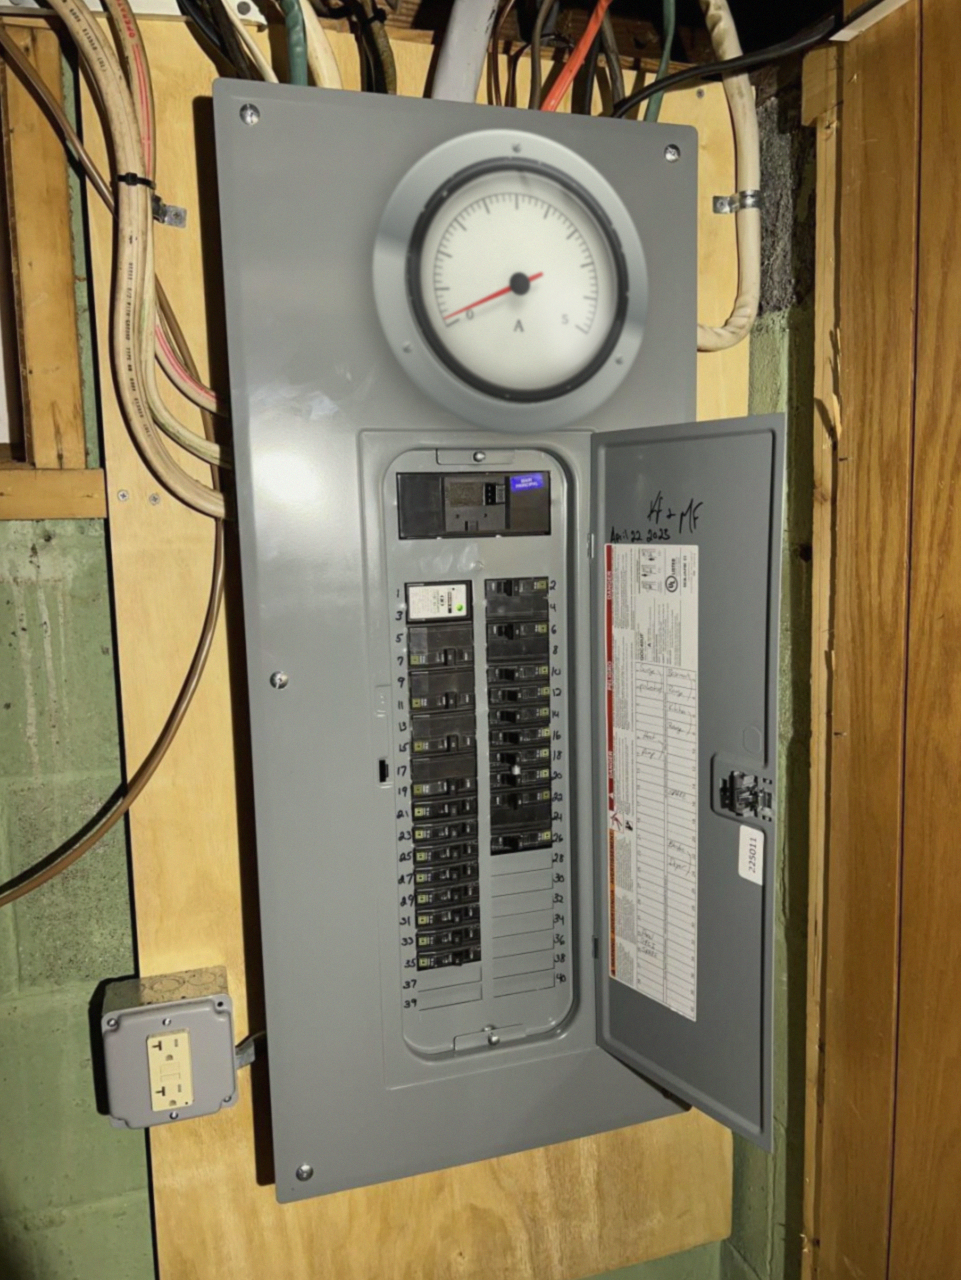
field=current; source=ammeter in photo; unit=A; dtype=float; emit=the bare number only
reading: 0.1
